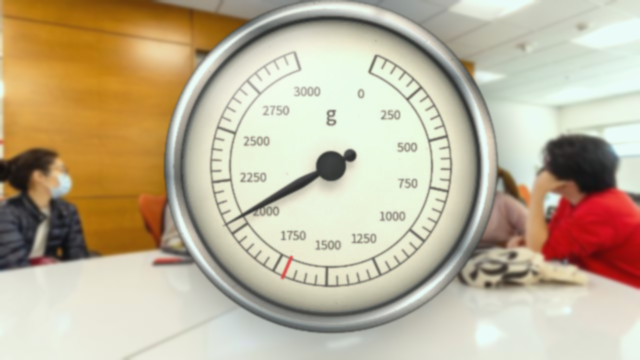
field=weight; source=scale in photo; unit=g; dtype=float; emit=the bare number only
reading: 2050
